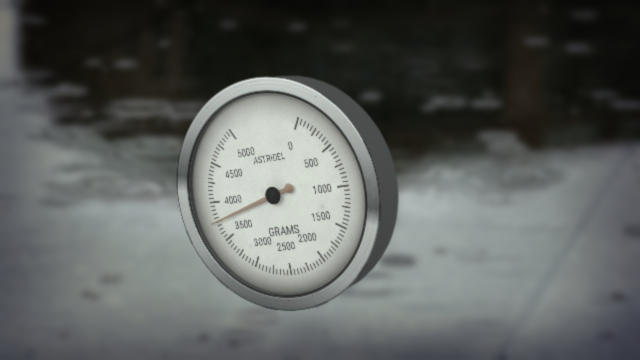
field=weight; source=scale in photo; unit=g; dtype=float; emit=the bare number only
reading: 3750
